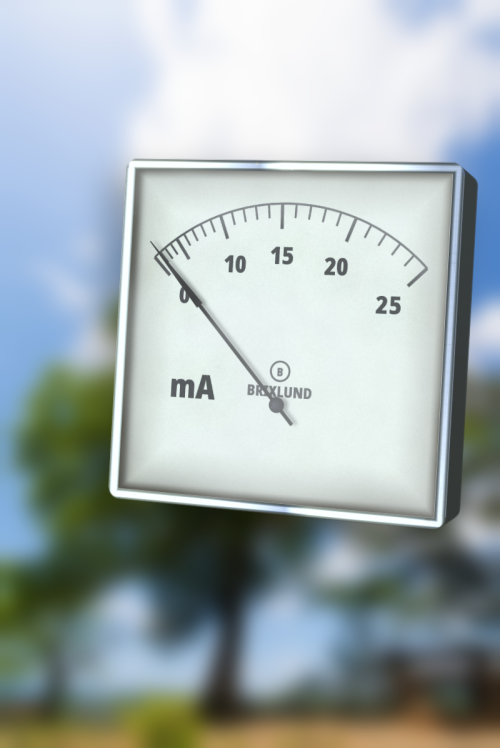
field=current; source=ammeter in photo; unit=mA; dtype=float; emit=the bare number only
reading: 2
